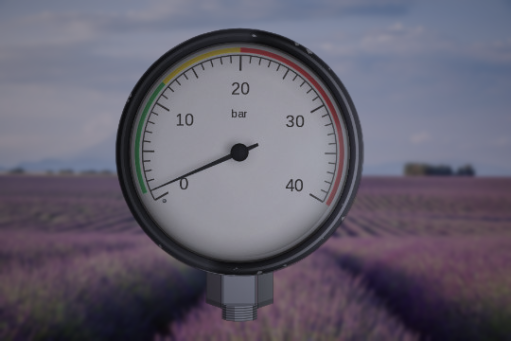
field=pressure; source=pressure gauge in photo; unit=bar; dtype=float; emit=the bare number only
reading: 1
